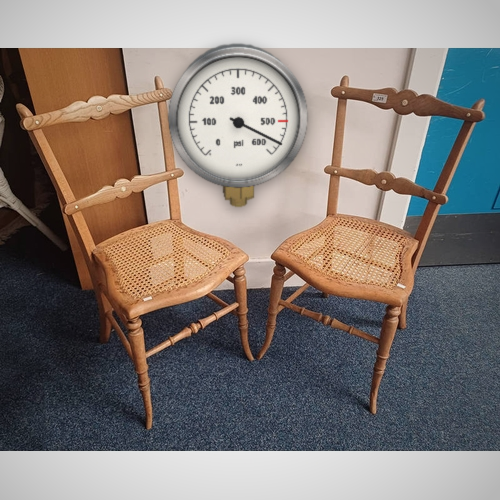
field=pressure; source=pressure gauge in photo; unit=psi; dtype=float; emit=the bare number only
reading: 560
